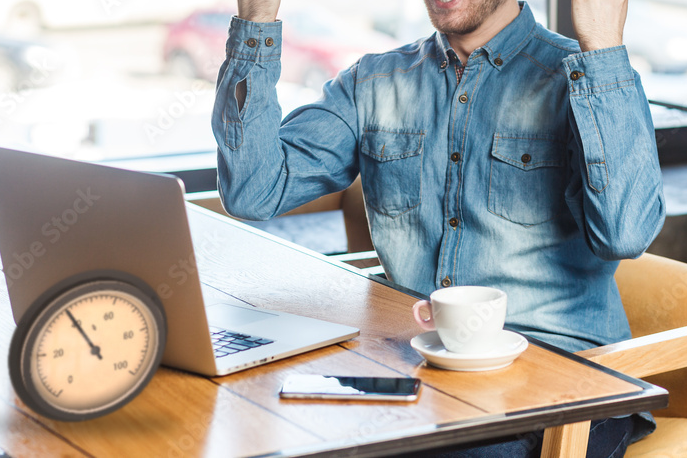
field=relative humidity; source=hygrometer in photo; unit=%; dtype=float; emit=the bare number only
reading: 40
